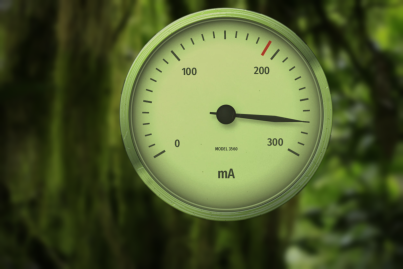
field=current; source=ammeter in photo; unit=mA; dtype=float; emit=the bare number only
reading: 270
